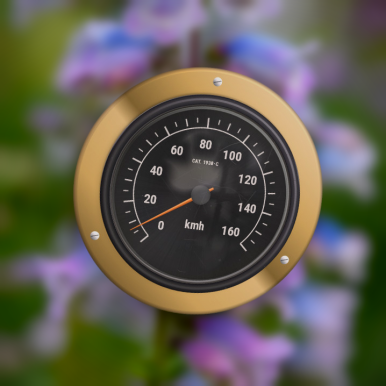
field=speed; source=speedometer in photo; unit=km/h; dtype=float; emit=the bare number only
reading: 7.5
